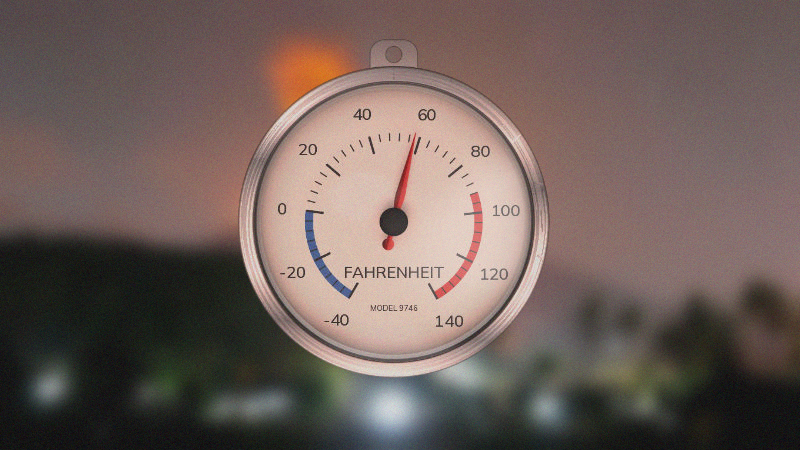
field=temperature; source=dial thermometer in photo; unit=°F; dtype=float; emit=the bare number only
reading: 58
